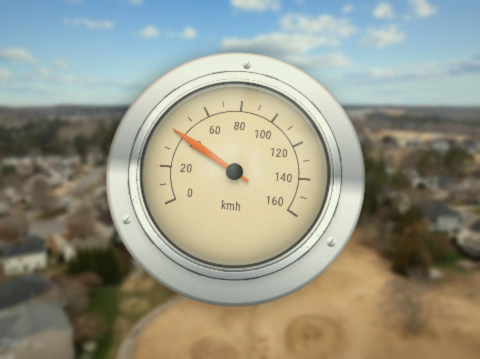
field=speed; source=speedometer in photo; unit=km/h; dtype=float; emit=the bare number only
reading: 40
